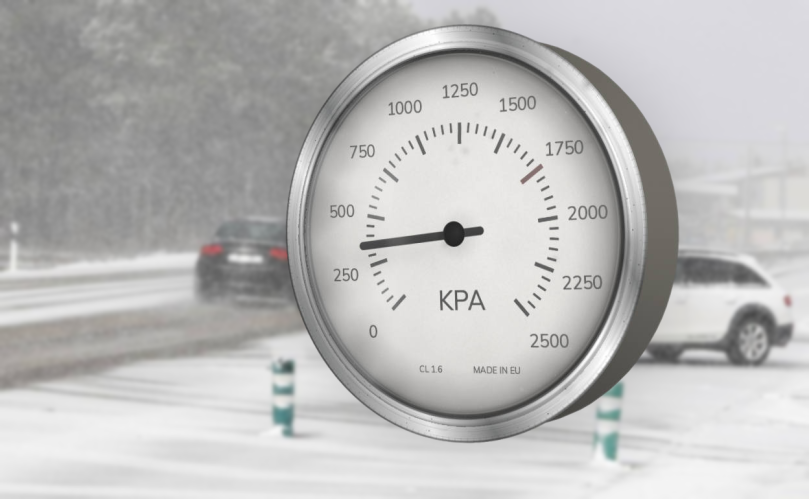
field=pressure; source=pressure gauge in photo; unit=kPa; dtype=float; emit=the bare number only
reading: 350
